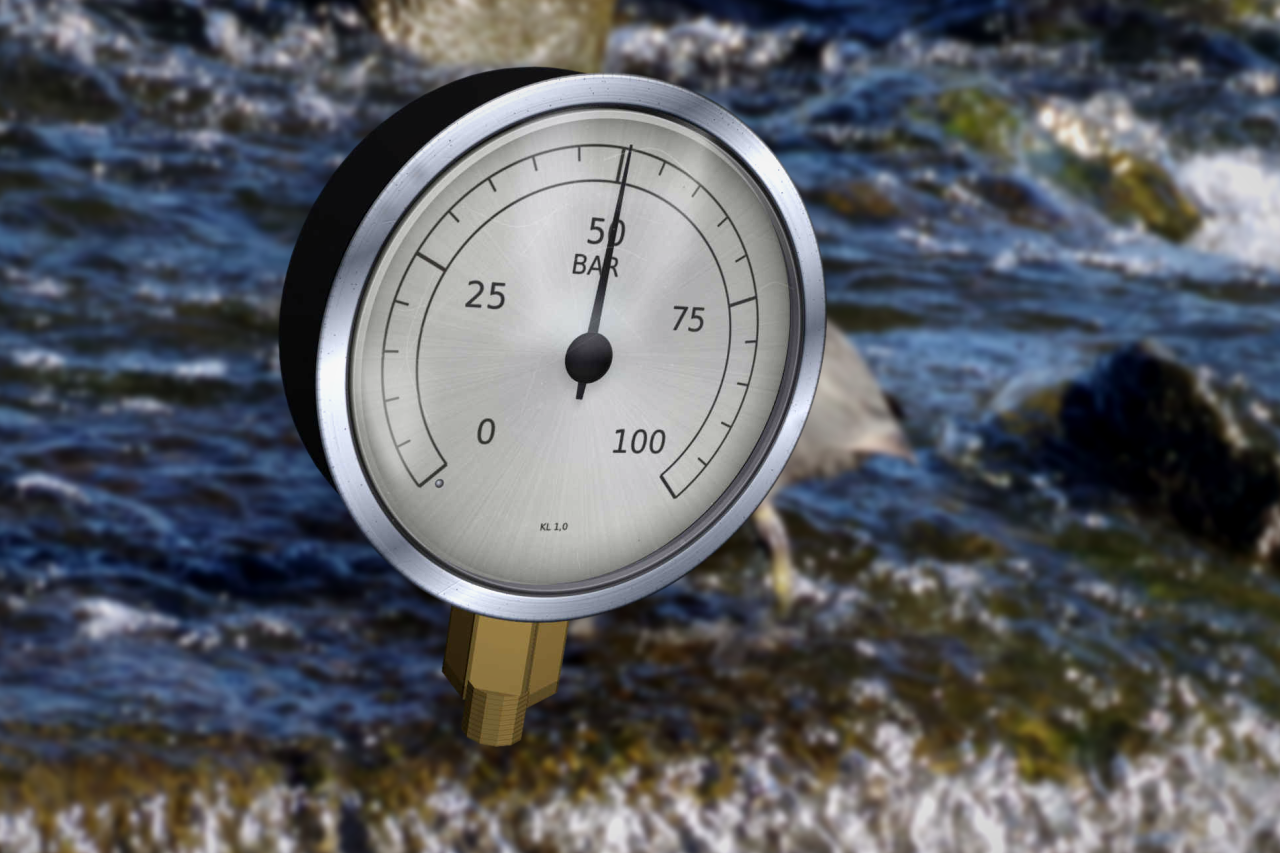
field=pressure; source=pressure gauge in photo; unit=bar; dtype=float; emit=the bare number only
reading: 50
